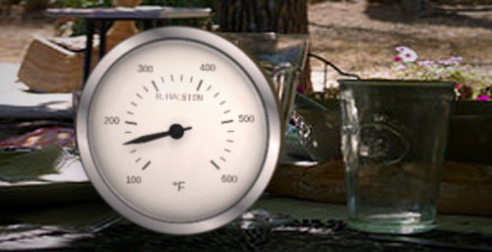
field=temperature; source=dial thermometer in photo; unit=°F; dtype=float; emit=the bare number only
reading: 160
